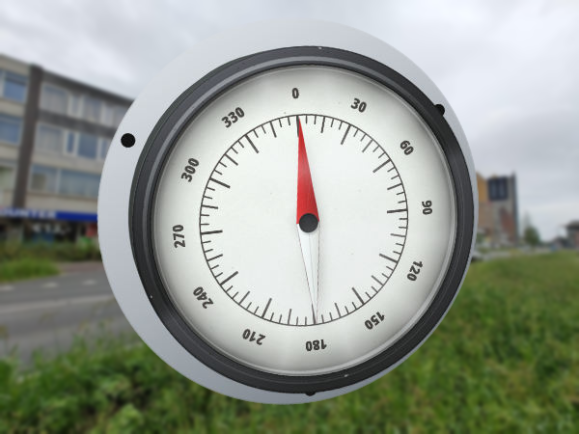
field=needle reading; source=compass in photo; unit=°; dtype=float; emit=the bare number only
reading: 0
